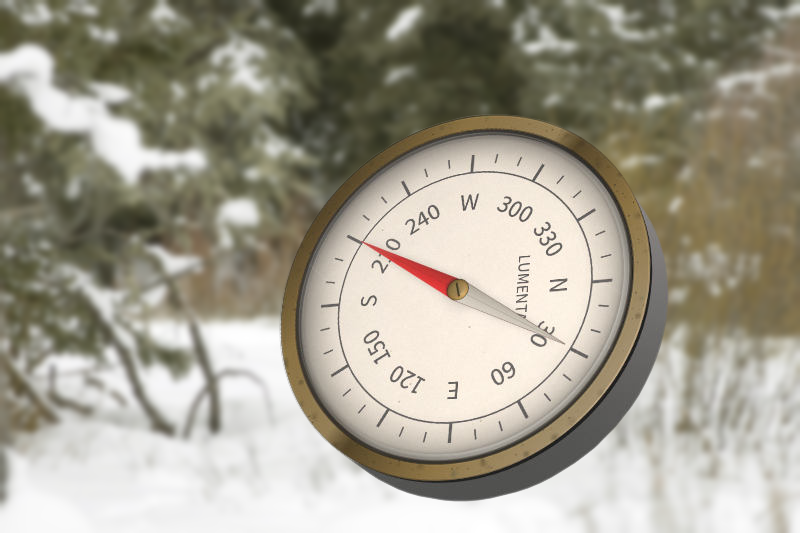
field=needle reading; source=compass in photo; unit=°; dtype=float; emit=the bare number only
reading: 210
